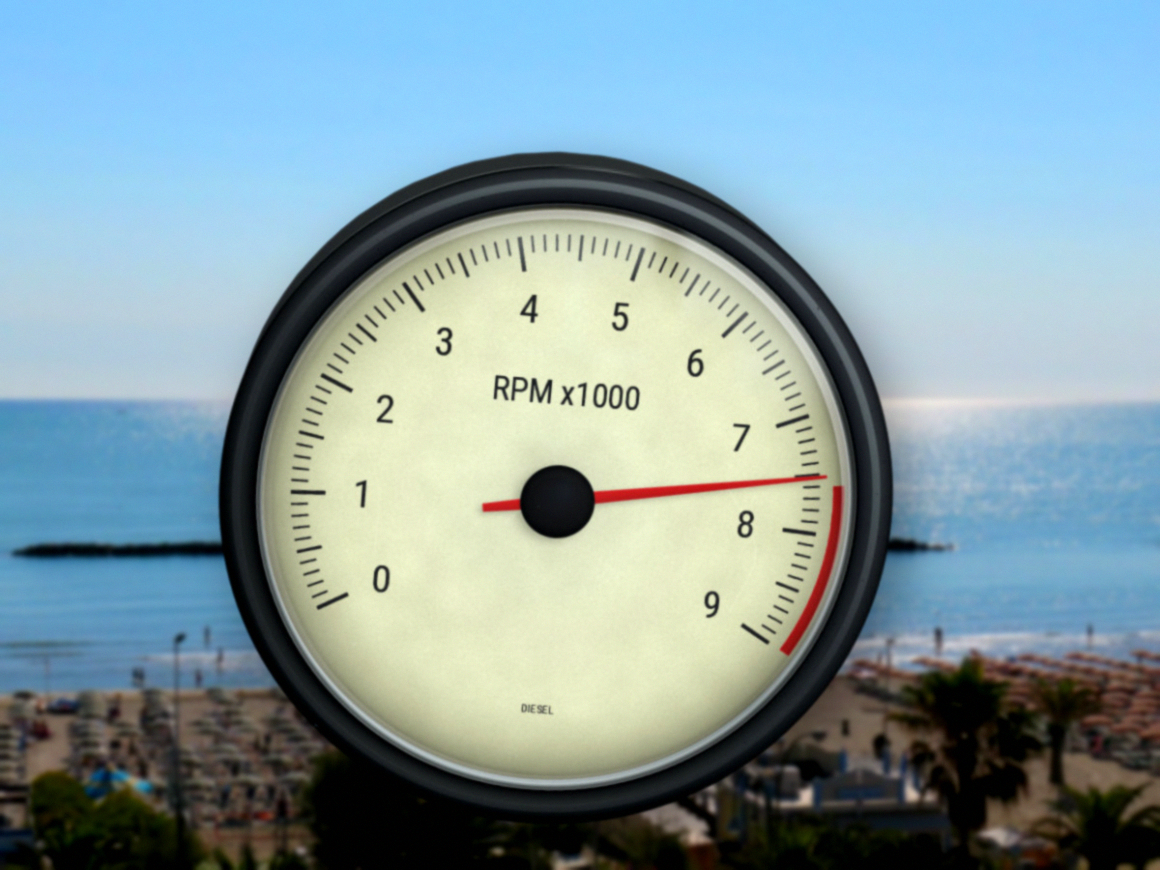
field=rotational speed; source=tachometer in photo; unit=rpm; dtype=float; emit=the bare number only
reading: 7500
